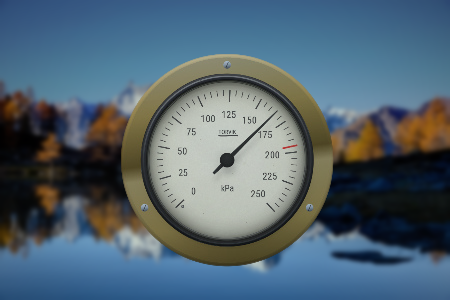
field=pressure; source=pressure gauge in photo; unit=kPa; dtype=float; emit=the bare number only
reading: 165
